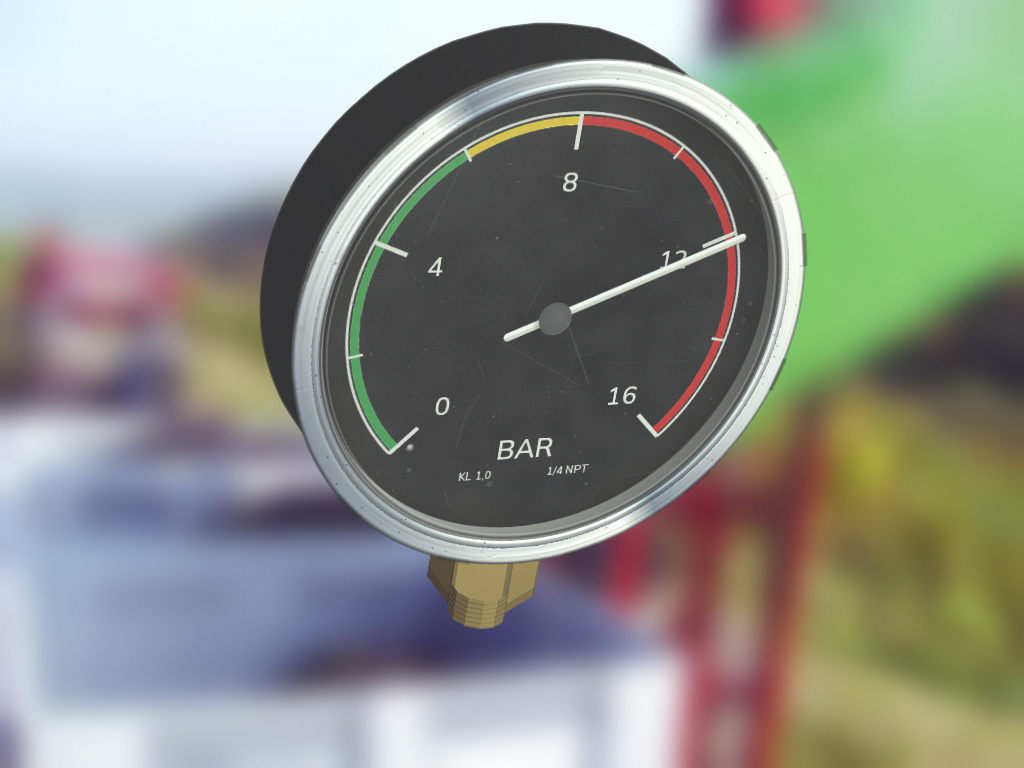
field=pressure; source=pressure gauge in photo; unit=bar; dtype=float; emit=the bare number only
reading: 12
